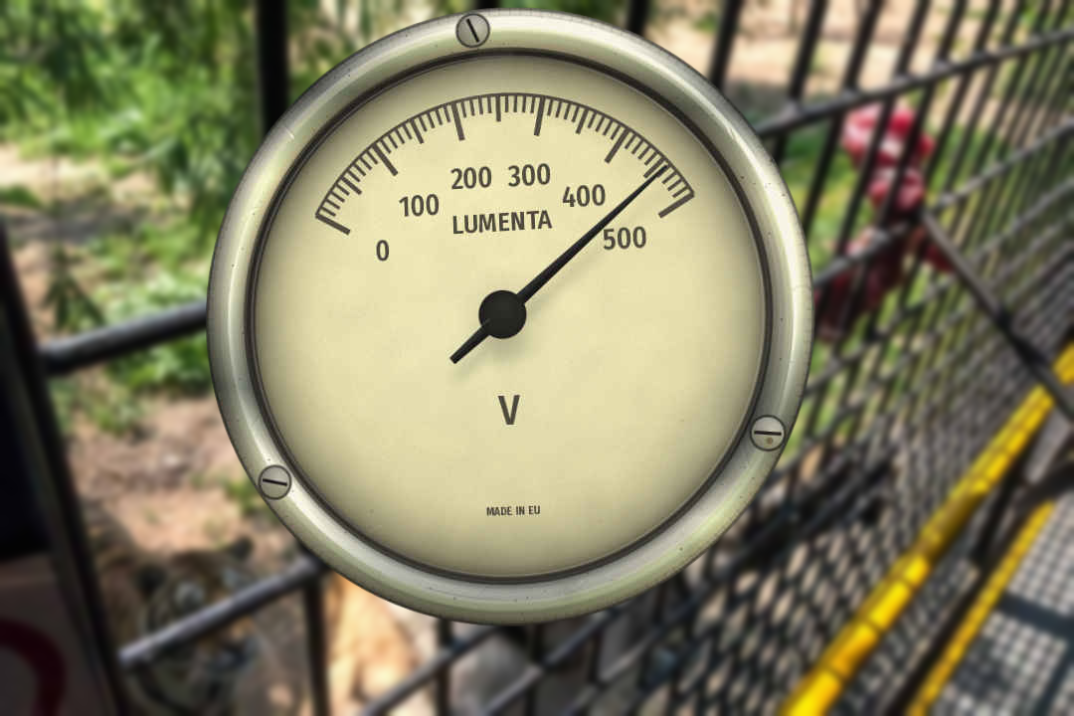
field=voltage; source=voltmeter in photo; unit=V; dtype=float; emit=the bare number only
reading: 460
